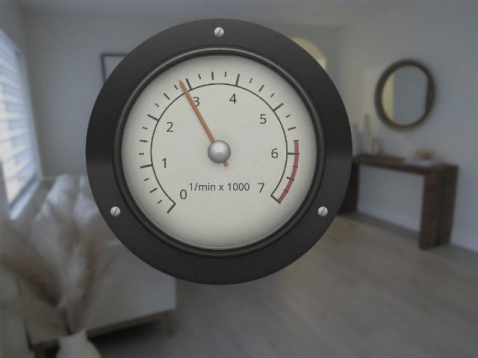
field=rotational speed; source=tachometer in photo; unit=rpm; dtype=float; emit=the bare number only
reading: 2875
